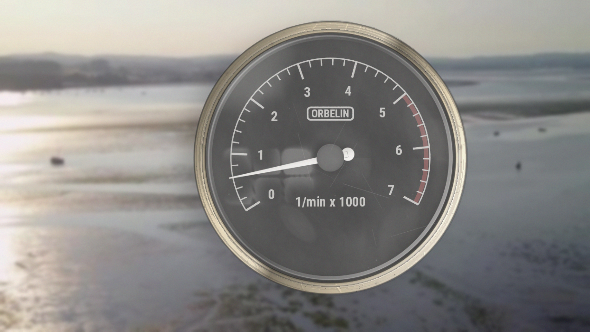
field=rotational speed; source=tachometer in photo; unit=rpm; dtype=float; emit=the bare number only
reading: 600
